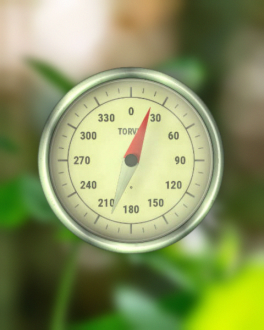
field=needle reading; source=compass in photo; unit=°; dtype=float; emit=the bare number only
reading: 20
